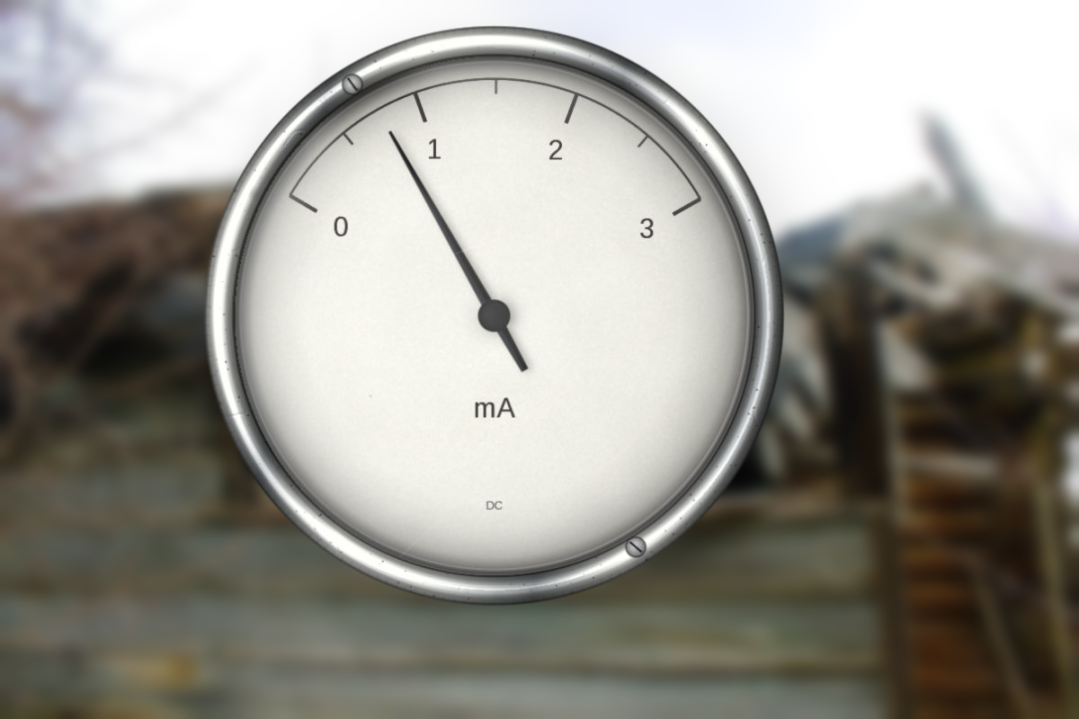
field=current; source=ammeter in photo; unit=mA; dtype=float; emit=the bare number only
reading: 0.75
